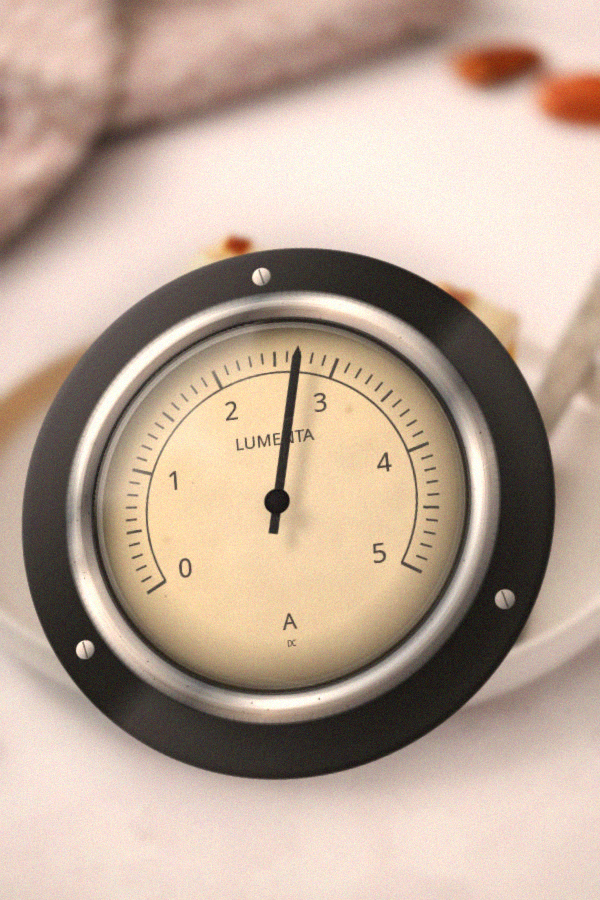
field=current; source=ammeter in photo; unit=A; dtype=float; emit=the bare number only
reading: 2.7
